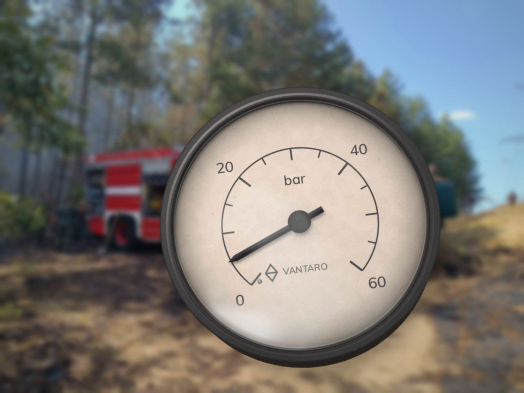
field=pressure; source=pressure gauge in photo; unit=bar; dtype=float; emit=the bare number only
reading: 5
